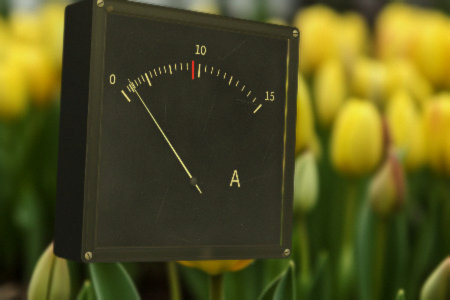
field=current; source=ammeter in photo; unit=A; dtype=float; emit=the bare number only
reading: 2.5
